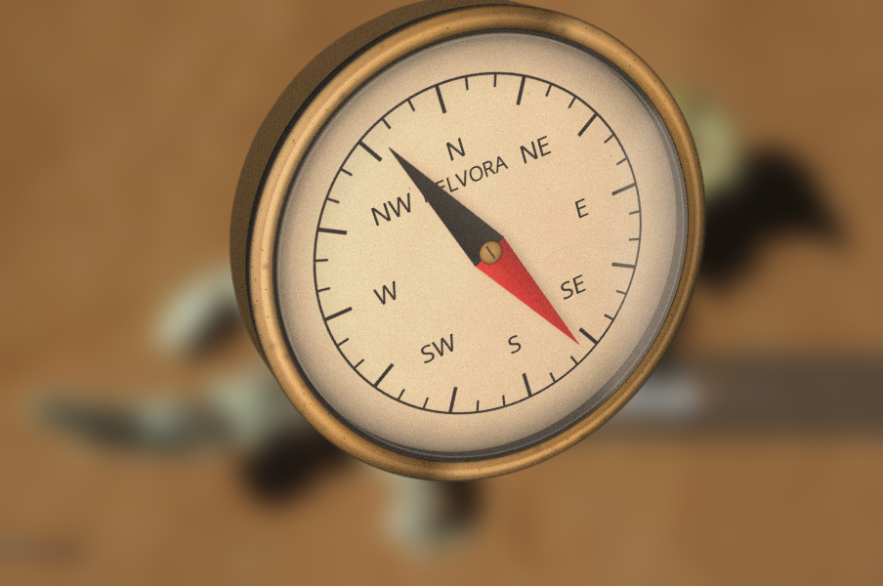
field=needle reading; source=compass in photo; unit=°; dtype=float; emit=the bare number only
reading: 155
